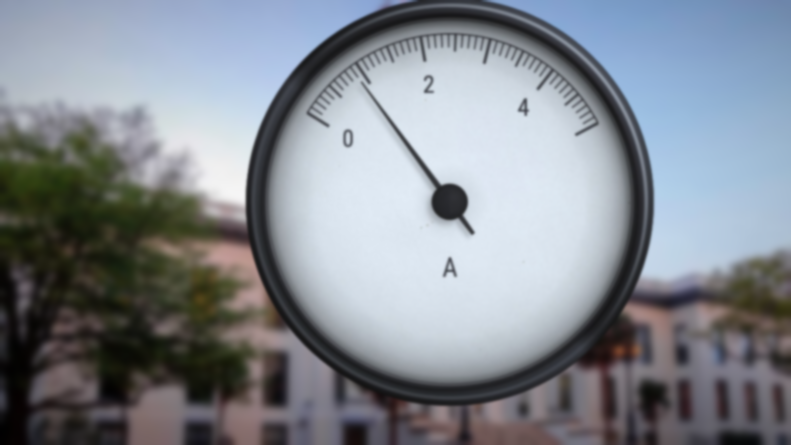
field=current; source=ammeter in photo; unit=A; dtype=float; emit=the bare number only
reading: 0.9
